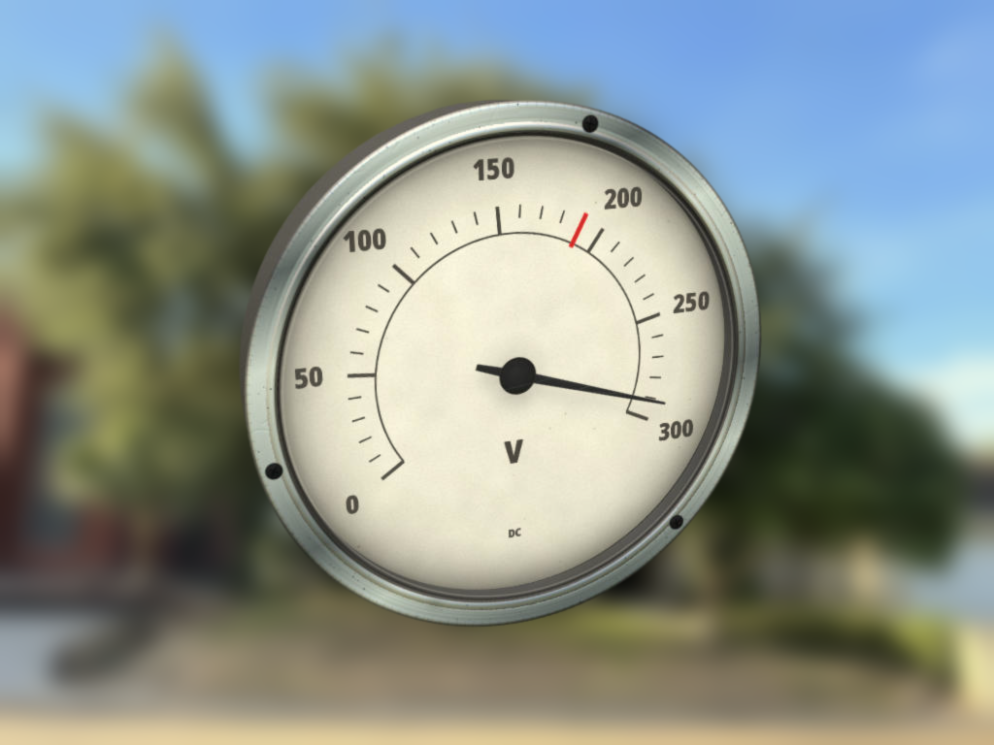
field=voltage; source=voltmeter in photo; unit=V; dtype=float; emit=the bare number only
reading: 290
